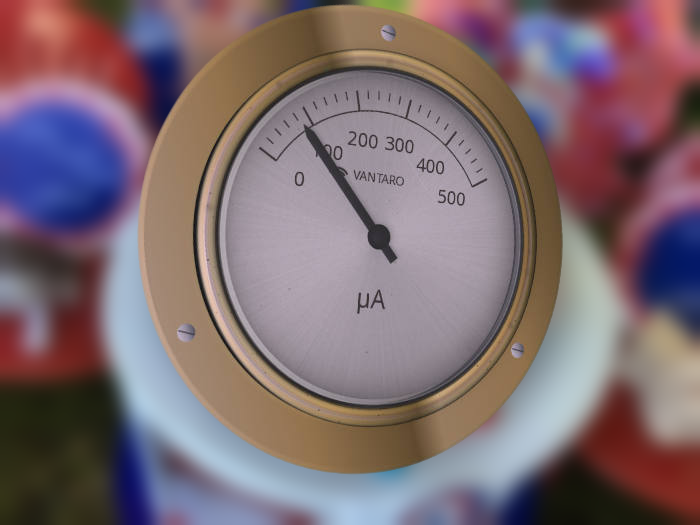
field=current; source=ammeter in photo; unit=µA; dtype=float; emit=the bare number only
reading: 80
